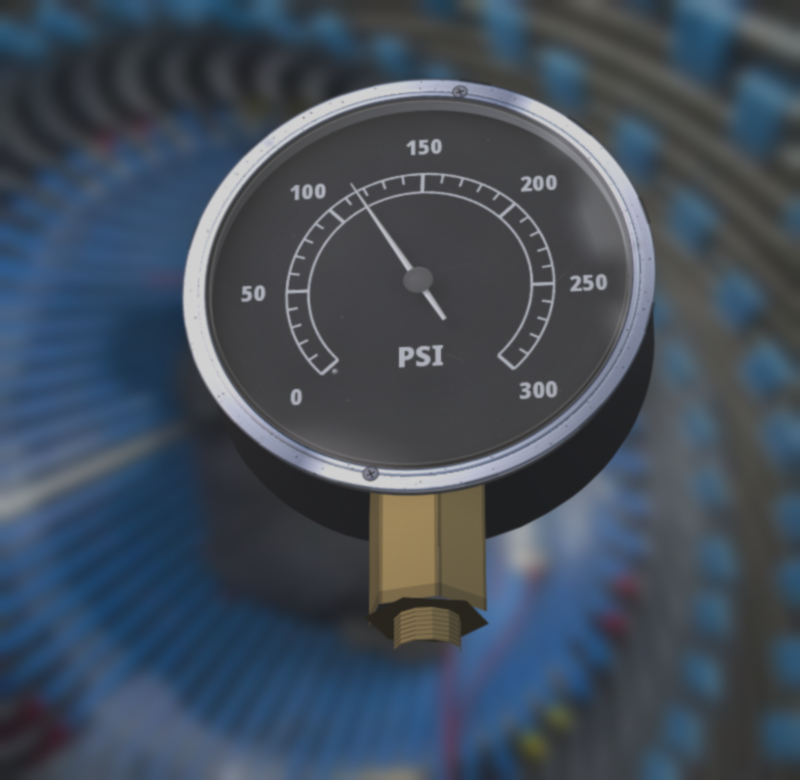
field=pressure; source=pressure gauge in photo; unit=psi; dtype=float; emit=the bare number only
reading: 115
